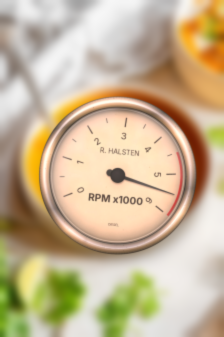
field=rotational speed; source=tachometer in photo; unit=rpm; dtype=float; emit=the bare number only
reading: 5500
